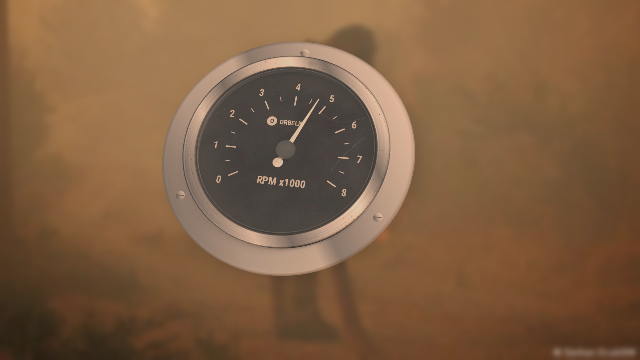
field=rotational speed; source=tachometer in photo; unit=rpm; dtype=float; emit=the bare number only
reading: 4750
